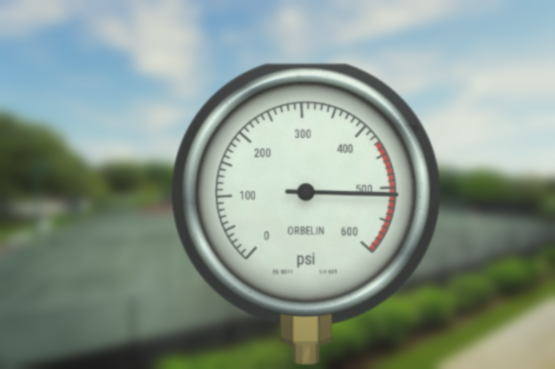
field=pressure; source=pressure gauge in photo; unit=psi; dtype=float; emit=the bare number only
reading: 510
